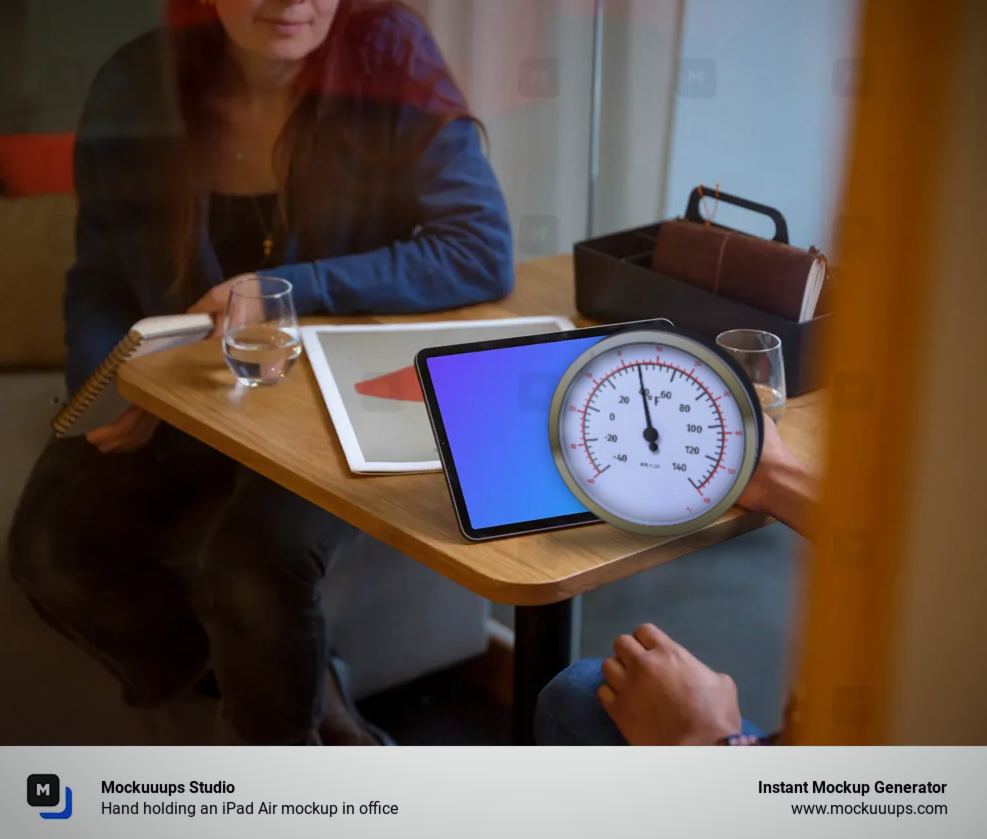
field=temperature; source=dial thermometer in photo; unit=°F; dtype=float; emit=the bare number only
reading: 40
